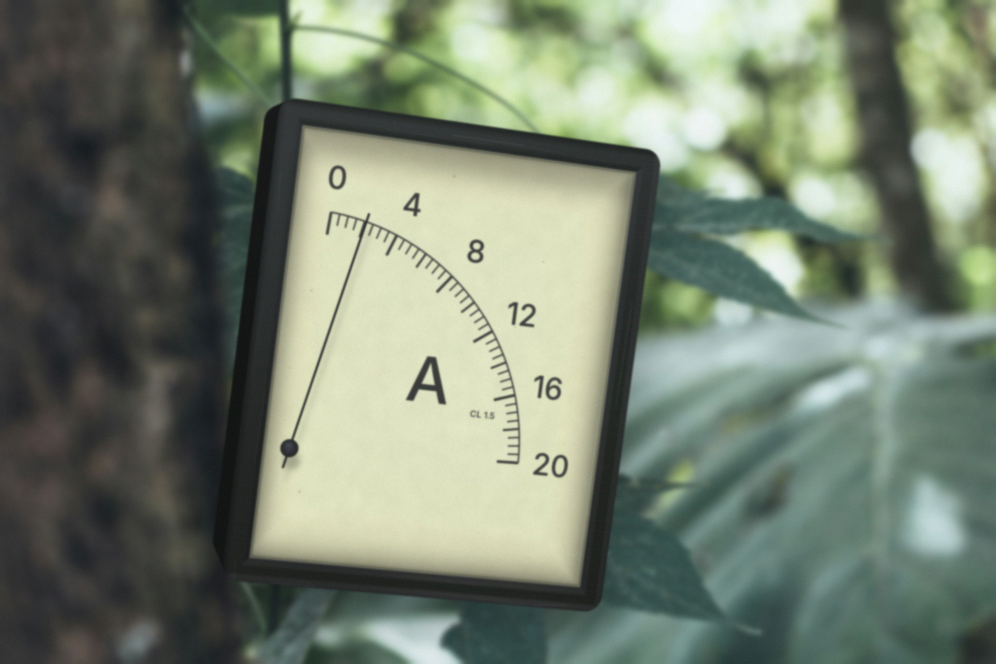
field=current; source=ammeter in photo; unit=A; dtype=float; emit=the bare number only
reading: 2
